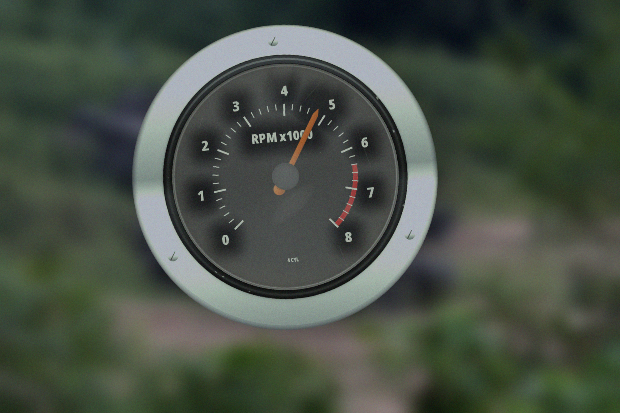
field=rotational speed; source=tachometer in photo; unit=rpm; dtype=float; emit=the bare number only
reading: 4800
